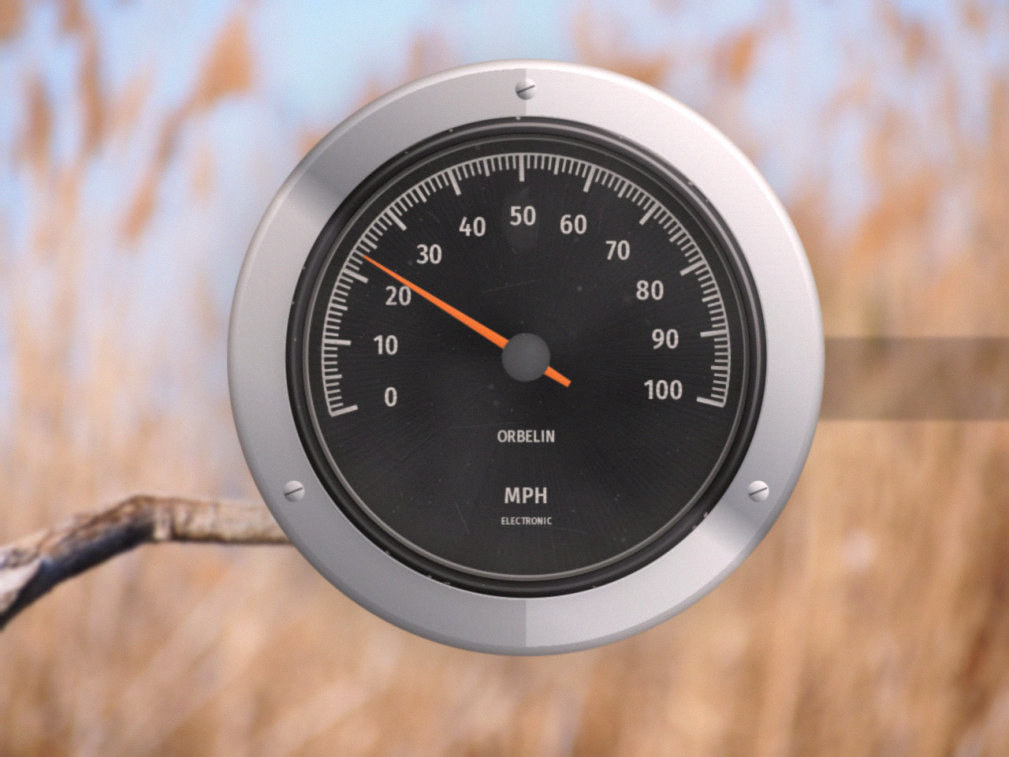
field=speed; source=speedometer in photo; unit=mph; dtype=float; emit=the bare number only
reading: 23
